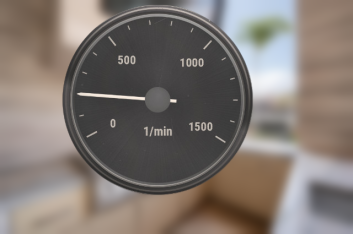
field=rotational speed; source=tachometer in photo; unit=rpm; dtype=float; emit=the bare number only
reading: 200
